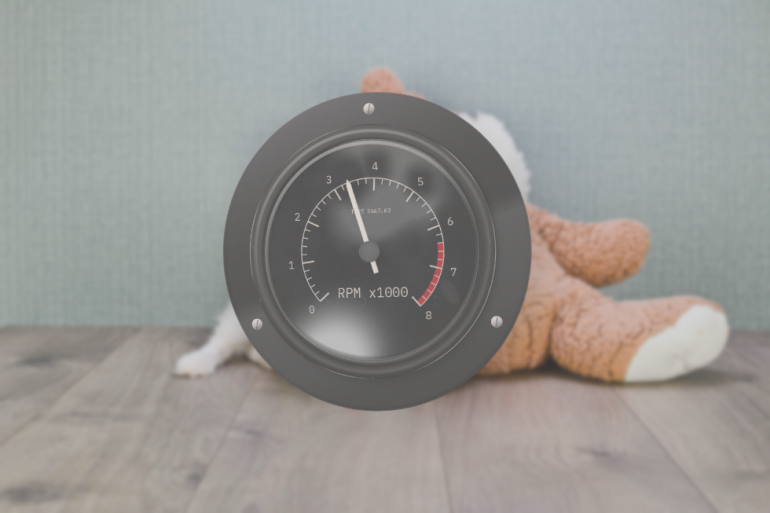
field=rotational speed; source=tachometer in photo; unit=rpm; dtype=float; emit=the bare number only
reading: 3400
